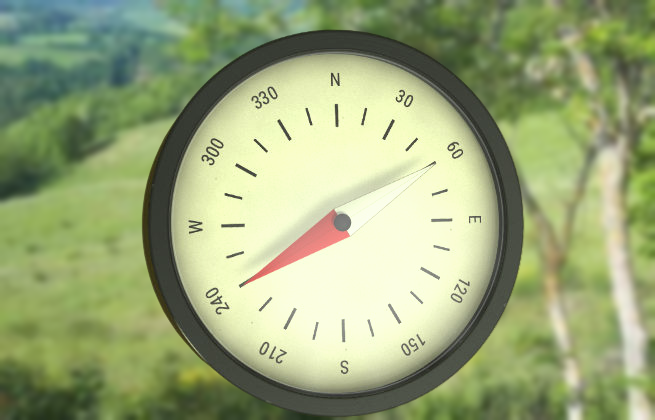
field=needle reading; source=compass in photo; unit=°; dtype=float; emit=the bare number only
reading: 240
